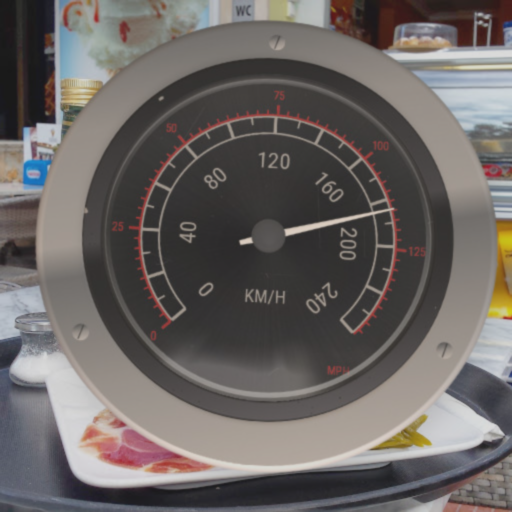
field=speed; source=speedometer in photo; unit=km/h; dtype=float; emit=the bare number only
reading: 185
